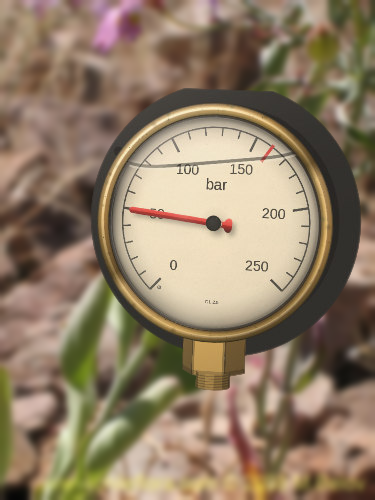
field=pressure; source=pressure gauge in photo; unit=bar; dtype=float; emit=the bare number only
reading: 50
